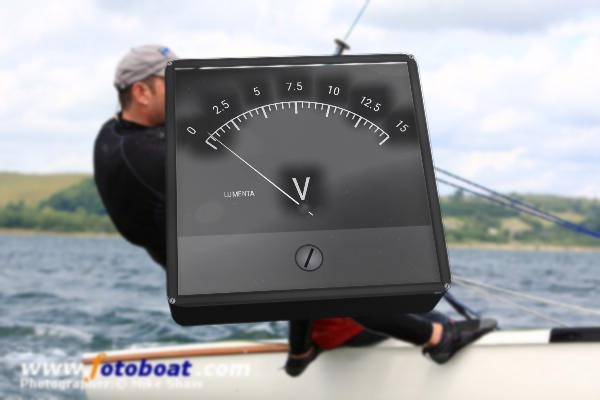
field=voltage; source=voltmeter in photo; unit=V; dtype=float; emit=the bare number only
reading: 0.5
